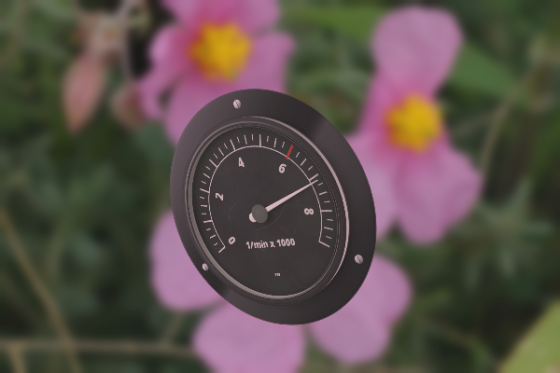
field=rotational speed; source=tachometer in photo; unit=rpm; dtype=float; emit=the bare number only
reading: 7125
